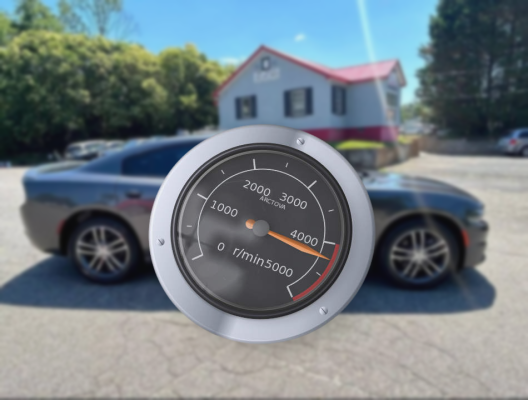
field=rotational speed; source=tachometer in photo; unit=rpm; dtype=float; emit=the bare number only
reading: 4250
